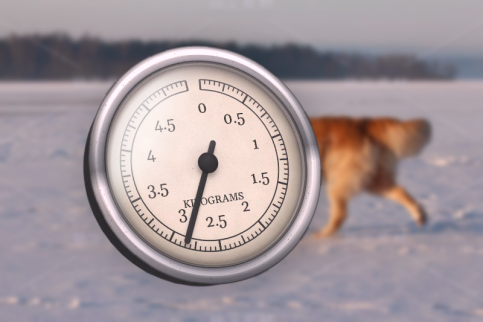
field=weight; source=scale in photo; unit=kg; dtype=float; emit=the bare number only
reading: 2.85
